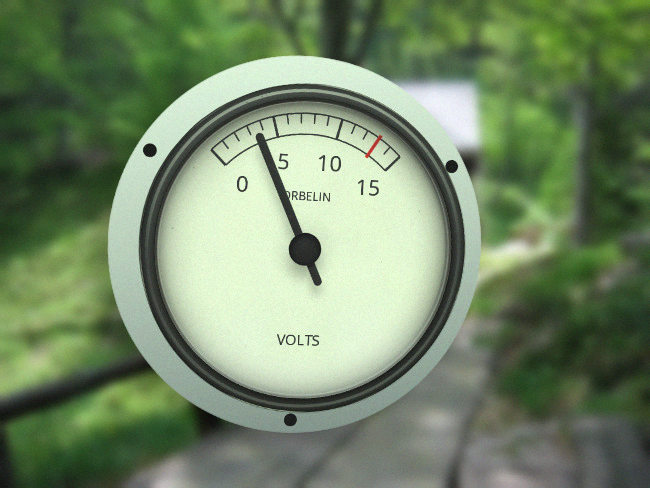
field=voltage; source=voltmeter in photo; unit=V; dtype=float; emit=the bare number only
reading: 3.5
